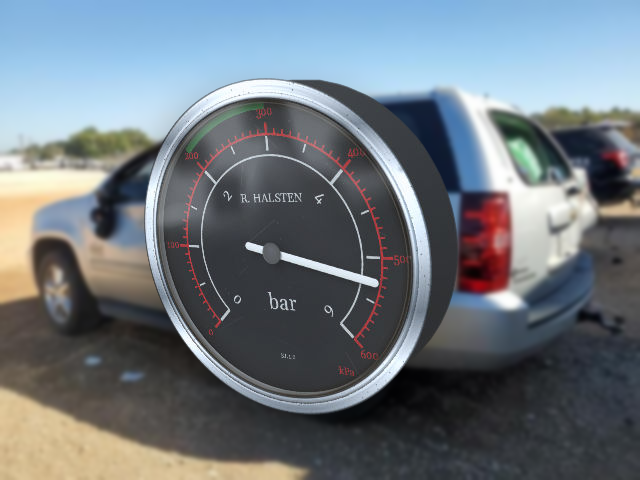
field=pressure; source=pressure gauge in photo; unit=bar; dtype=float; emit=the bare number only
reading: 5.25
